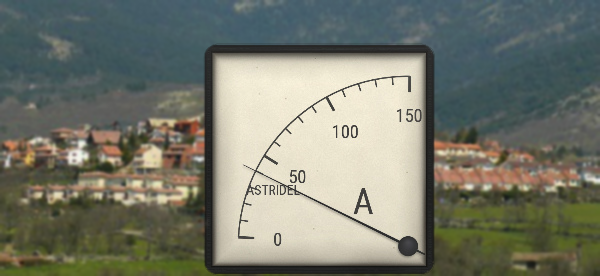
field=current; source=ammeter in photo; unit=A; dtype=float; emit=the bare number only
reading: 40
